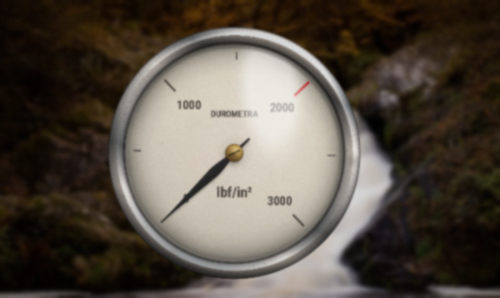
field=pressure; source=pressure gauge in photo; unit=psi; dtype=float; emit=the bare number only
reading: 0
